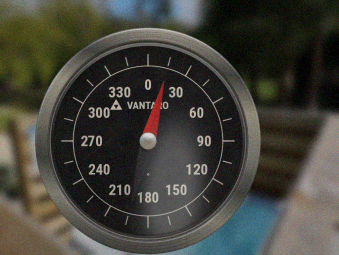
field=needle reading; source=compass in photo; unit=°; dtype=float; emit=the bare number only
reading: 15
